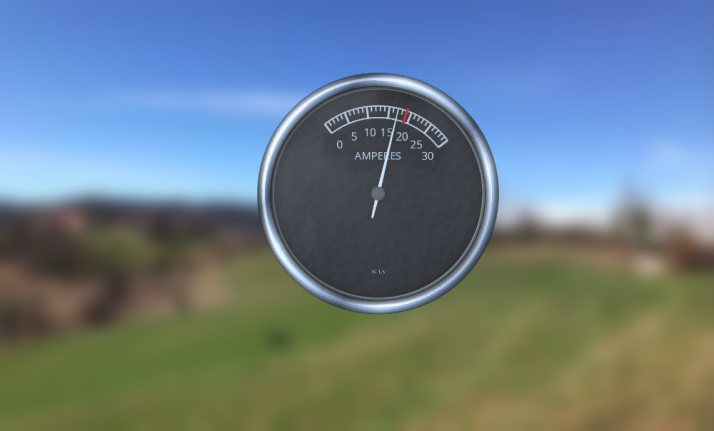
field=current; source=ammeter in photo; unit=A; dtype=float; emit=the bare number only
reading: 17
